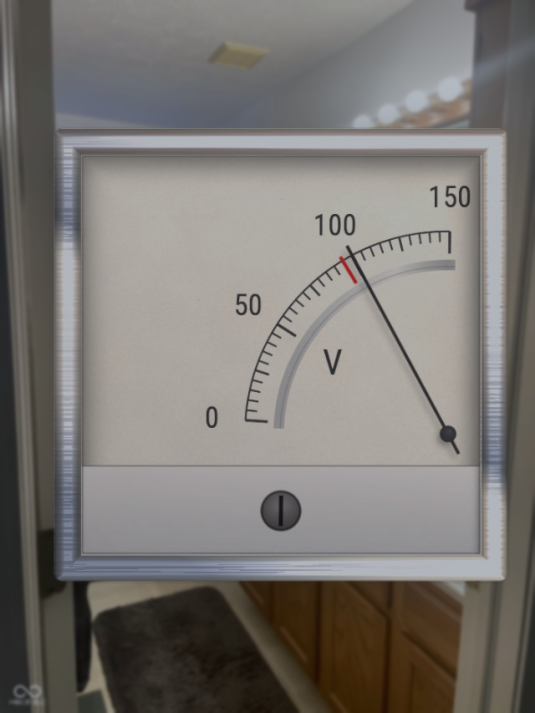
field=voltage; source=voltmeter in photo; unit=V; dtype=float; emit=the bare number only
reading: 100
